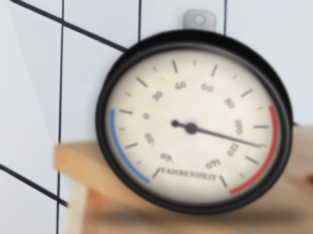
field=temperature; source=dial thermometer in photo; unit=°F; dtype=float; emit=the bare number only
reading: 110
